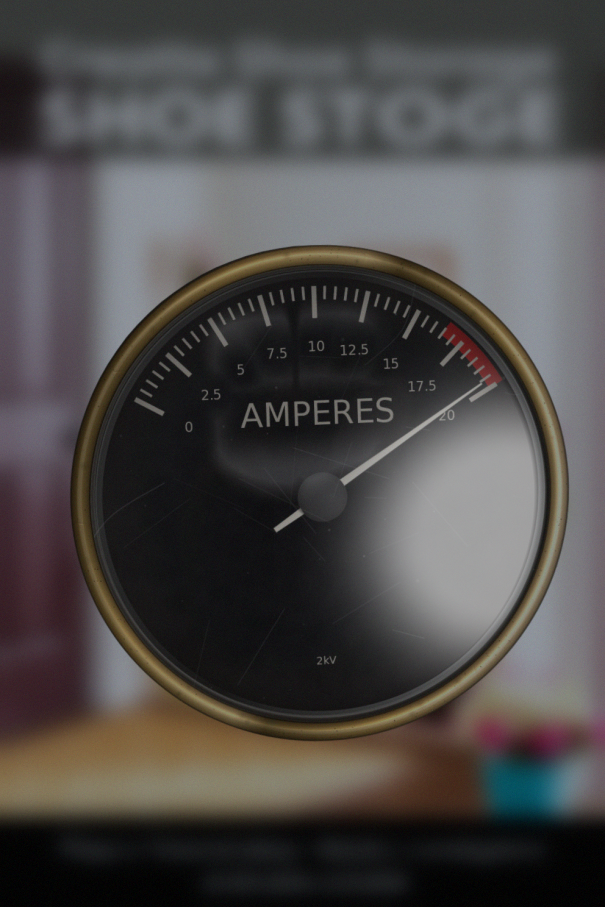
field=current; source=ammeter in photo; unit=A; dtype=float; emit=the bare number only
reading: 19.5
